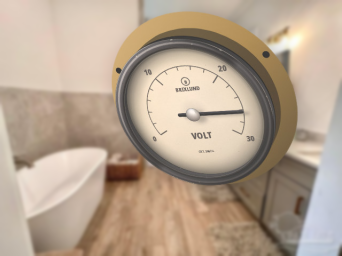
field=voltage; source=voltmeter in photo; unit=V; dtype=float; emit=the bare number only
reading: 26
